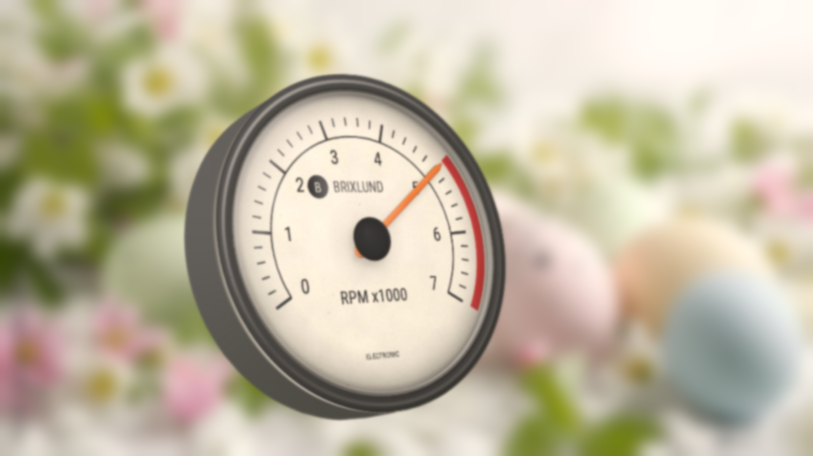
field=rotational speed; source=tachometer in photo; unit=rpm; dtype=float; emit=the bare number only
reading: 5000
